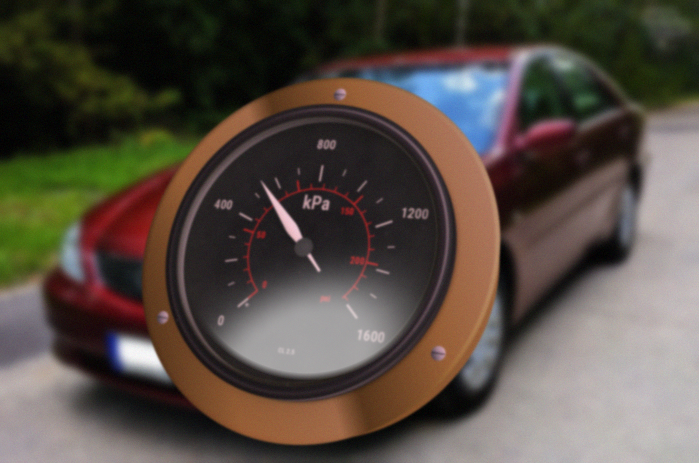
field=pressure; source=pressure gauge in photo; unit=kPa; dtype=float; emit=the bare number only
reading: 550
